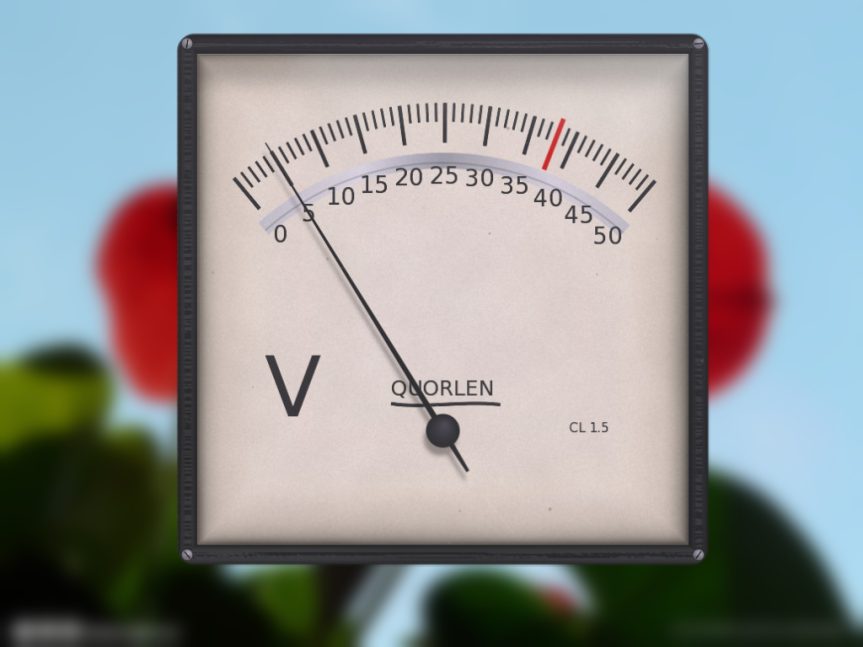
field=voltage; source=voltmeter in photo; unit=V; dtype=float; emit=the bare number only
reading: 5
